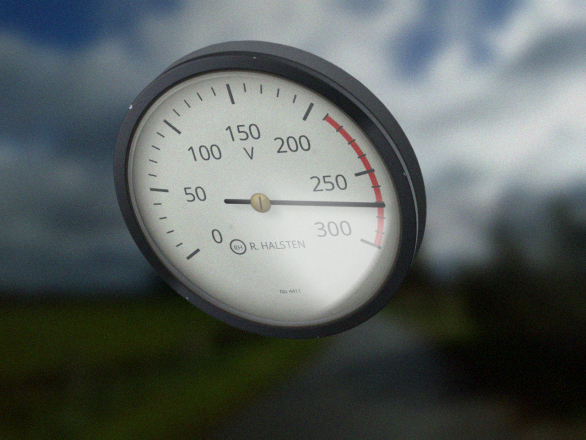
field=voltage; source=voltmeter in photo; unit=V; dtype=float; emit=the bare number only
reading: 270
